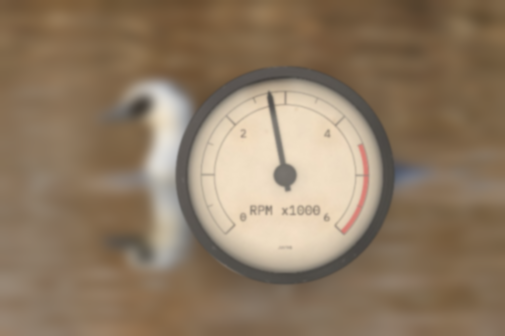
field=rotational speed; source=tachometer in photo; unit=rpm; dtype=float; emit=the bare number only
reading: 2750
